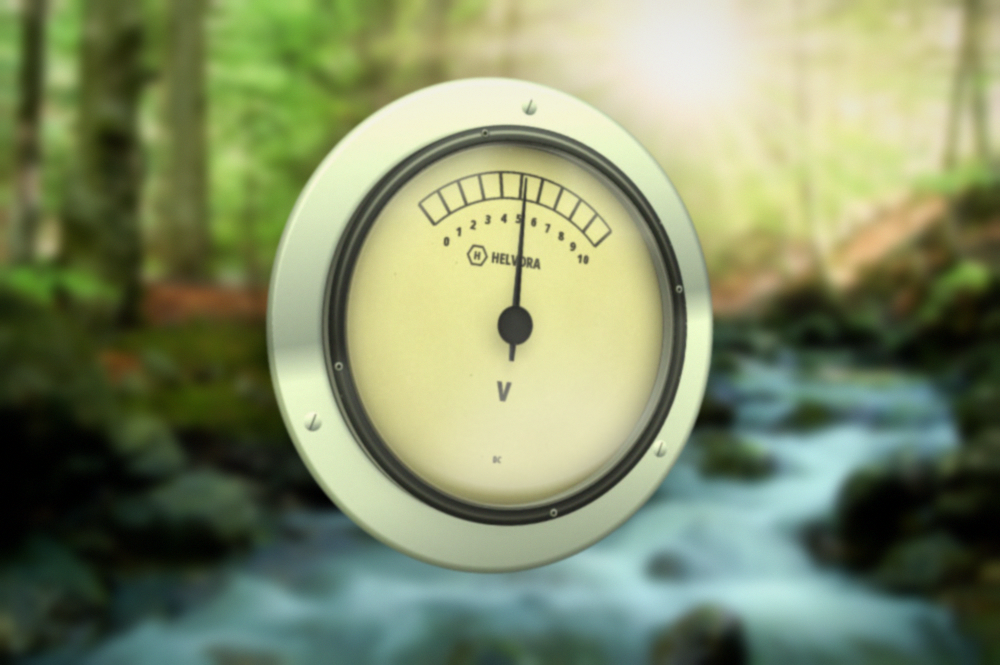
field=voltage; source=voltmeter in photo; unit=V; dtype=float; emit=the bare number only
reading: 5
